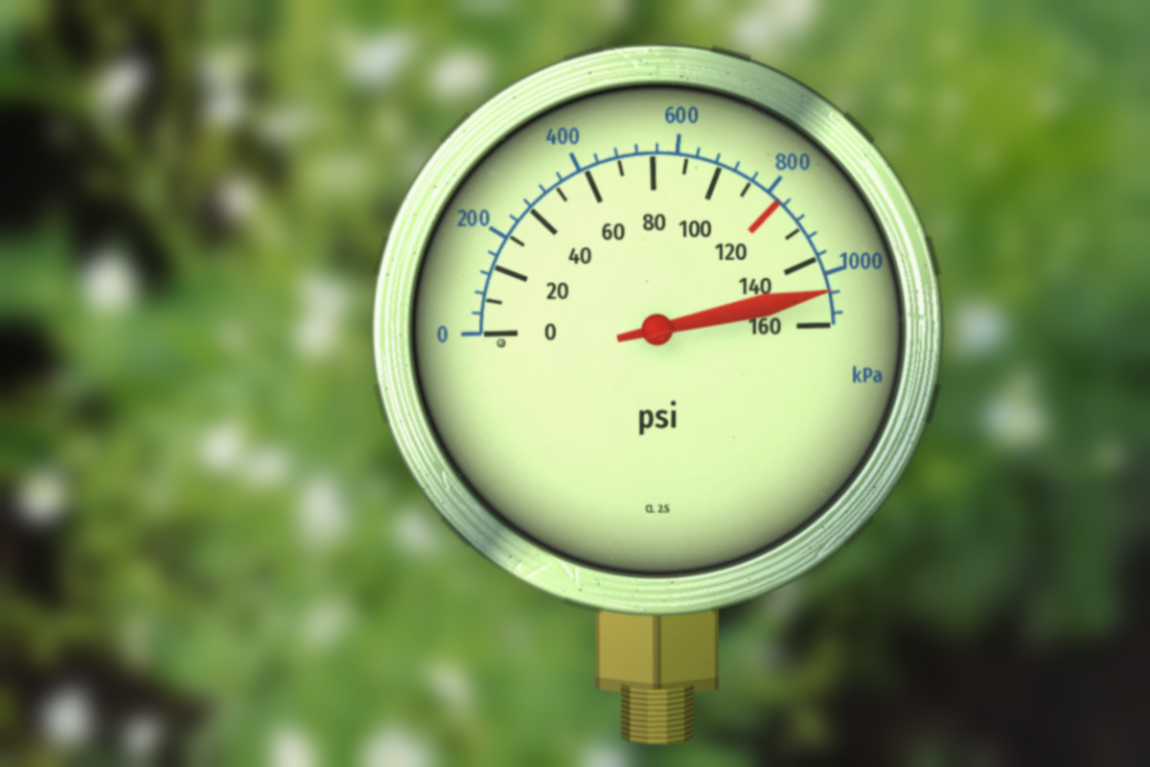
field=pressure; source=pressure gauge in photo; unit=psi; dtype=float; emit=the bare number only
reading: 150
